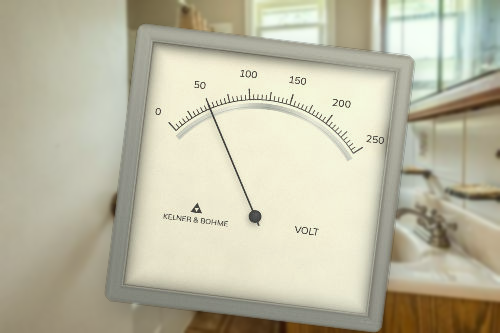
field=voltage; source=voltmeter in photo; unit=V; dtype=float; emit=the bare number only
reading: 50
